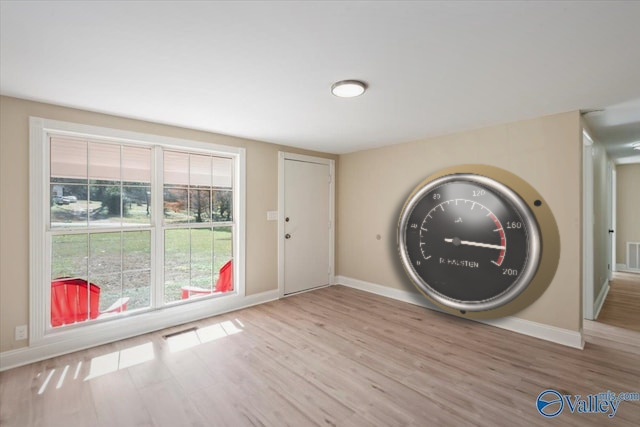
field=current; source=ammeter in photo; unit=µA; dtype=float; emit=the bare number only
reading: 180
